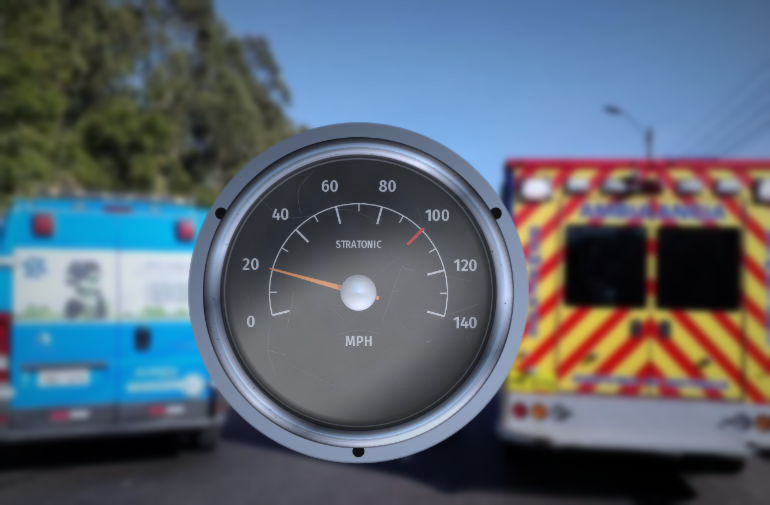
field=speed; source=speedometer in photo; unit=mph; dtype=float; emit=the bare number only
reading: 20
